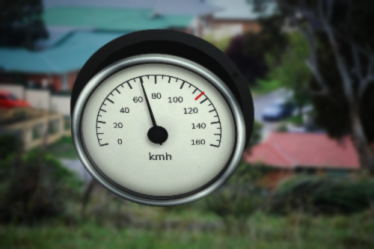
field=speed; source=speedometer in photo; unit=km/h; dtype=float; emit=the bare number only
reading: 70
